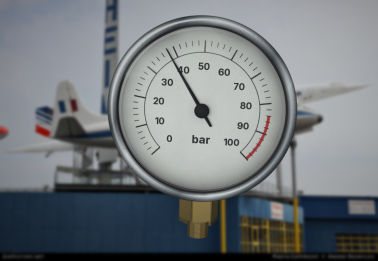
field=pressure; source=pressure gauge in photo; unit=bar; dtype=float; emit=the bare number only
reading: 38
